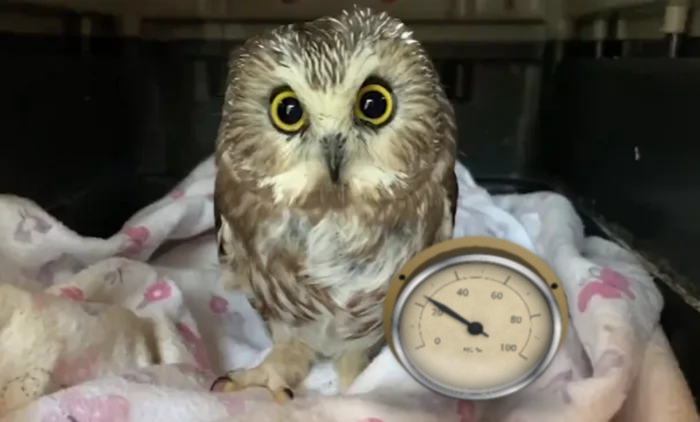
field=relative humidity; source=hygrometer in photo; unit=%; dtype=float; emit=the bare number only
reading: 25
